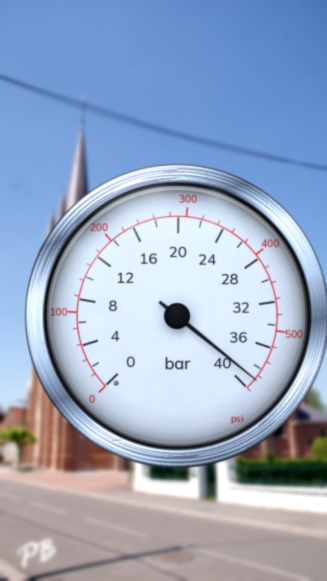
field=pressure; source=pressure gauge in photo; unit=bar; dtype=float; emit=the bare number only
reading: 39
